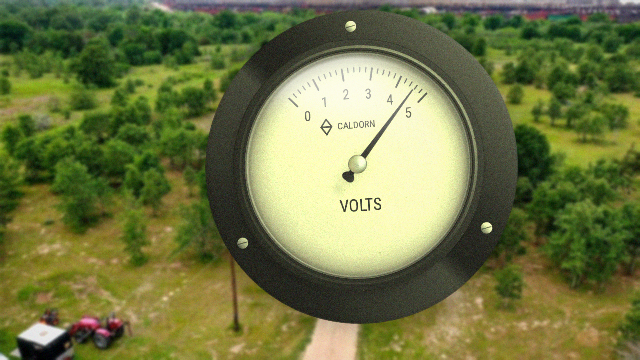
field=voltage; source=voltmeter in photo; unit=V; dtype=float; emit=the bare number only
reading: 4.6
